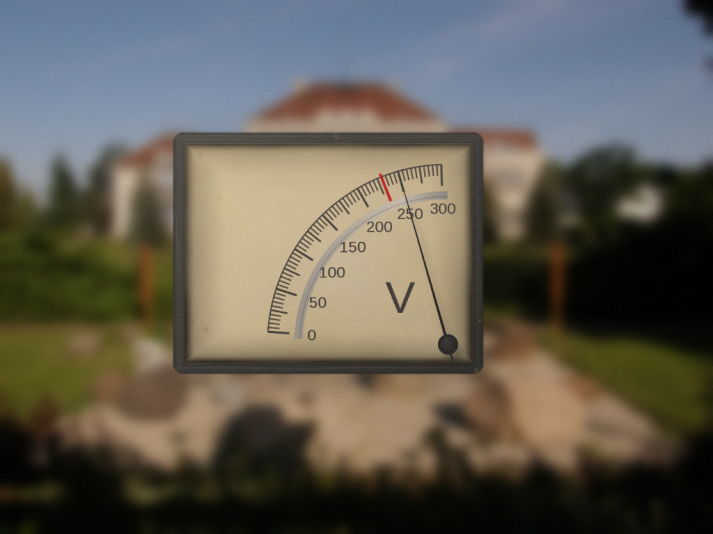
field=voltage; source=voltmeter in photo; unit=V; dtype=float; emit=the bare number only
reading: 250
